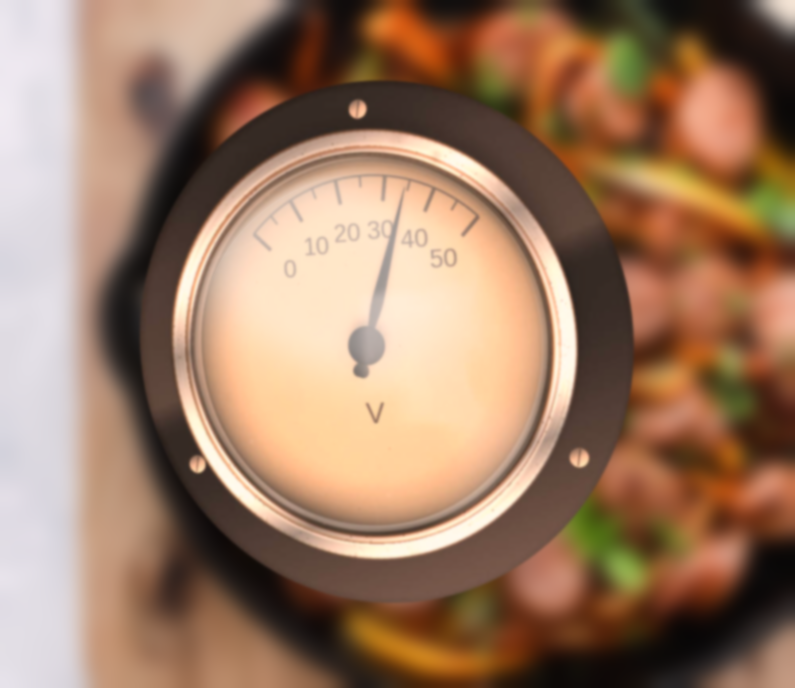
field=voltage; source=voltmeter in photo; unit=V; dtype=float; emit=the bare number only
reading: 35
